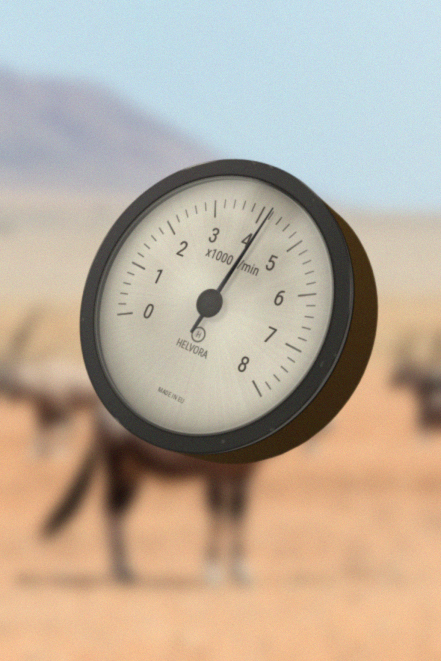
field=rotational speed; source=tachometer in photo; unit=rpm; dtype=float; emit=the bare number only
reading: 4200
